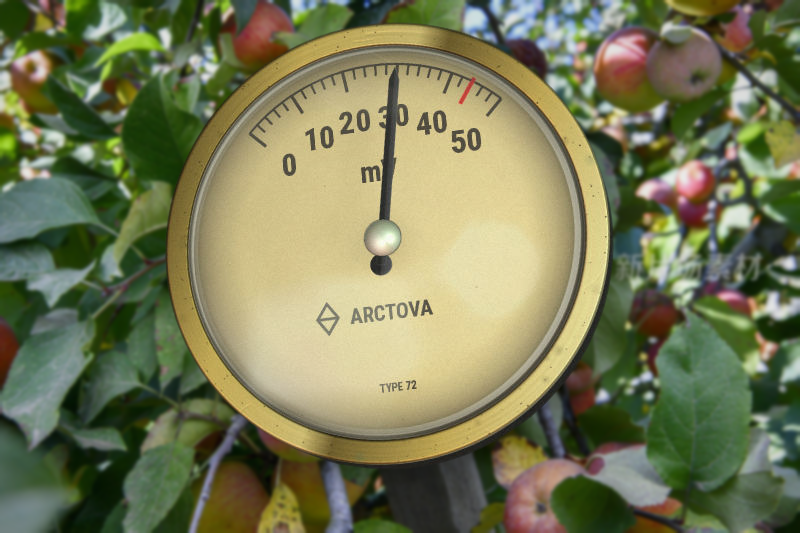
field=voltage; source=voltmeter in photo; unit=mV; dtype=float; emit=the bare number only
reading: 30
